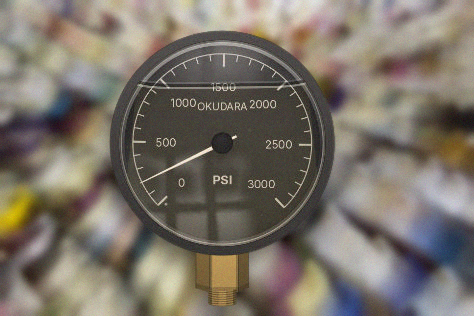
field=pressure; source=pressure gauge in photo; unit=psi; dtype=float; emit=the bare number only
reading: 200
